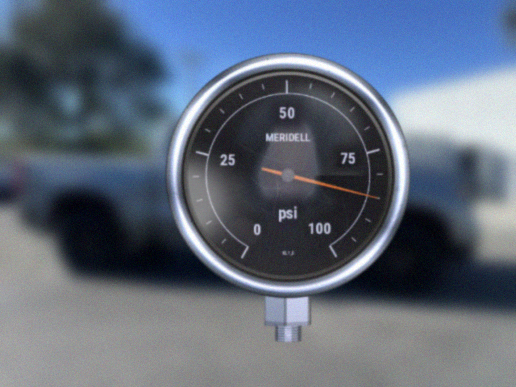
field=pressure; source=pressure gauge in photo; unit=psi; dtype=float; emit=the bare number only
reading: 85
